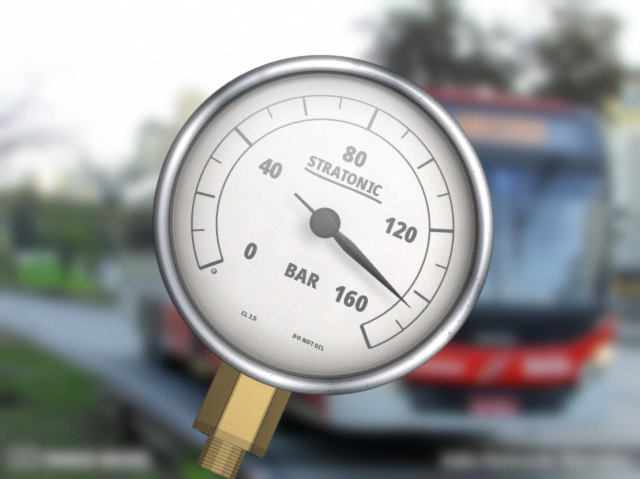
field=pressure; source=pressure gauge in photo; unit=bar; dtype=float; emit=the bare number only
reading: 145
